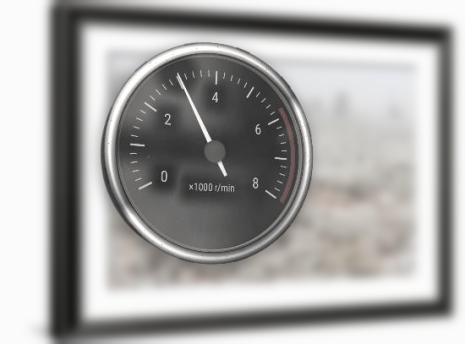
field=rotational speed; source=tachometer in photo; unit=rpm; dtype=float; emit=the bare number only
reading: 3000
